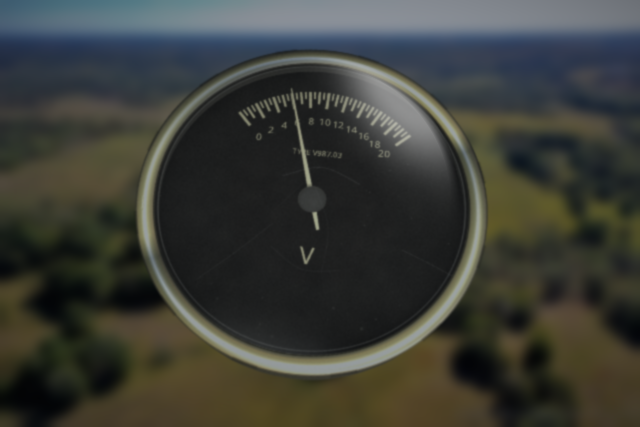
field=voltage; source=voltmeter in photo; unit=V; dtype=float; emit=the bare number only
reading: 6
